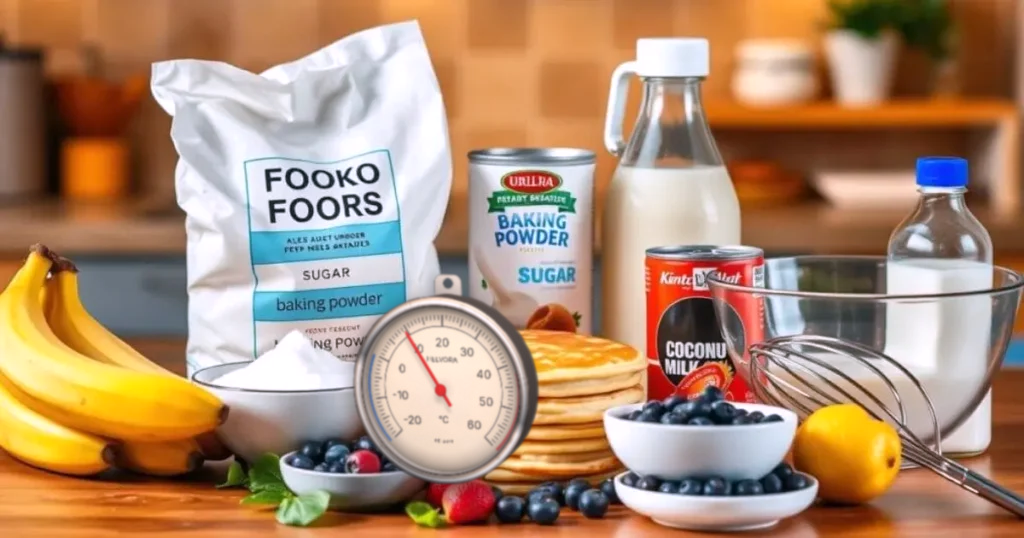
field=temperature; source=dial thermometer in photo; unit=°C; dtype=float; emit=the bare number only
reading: 10
